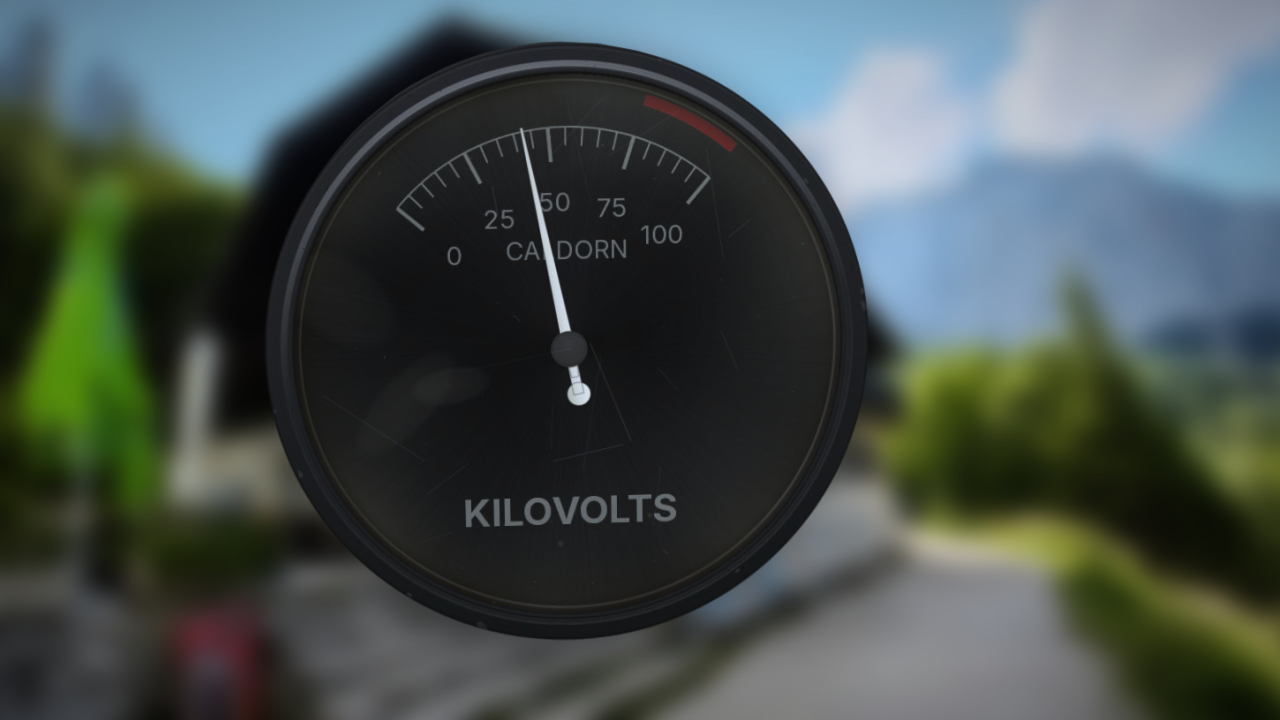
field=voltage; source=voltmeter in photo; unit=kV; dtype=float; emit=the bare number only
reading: 42.5
